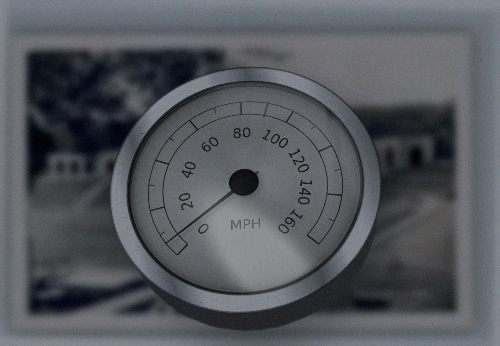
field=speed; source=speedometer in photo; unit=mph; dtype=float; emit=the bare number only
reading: 5
